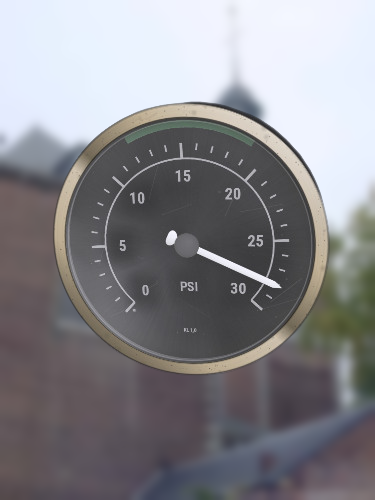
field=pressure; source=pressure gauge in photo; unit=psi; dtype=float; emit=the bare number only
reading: 28
